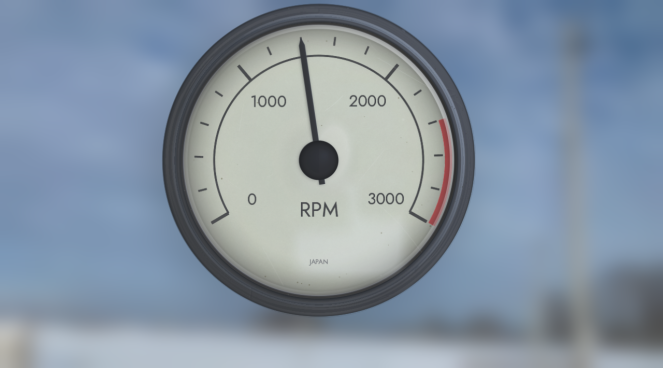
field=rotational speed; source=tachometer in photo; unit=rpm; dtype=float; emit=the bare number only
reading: 1400
